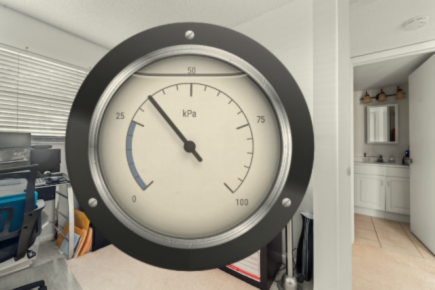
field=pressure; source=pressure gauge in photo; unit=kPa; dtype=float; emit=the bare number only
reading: 35
